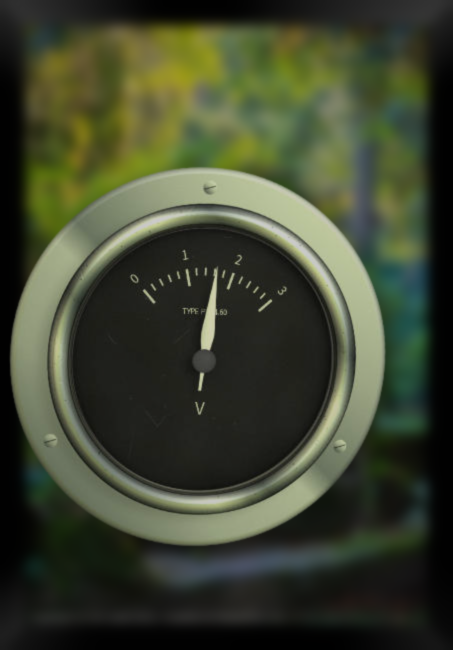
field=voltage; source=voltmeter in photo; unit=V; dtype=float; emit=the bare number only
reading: 1.6
